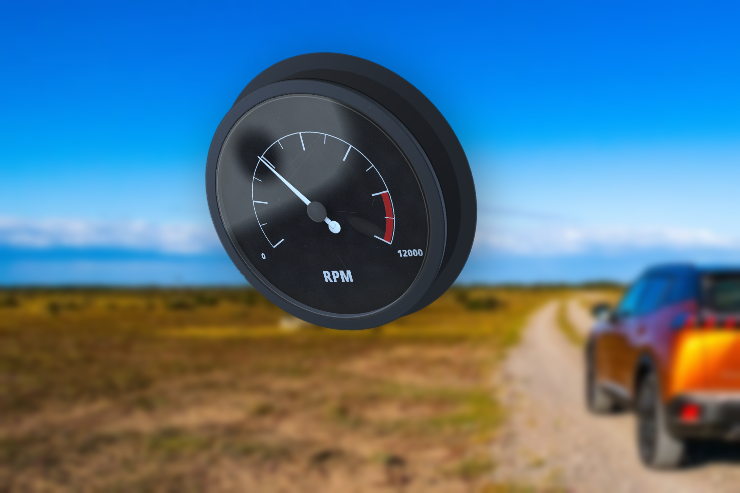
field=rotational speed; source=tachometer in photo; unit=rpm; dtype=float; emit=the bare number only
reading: 4000
